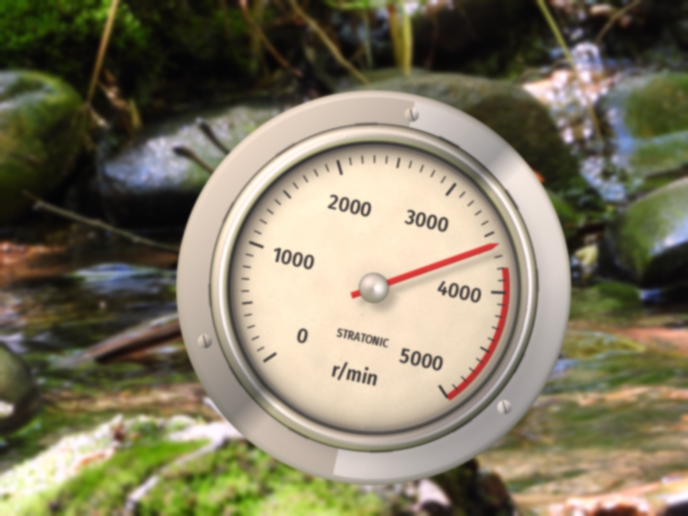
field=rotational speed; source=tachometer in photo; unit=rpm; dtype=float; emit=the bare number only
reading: 3600
